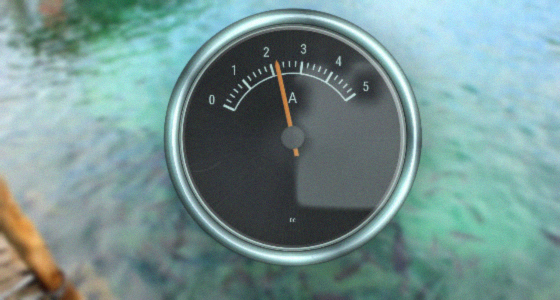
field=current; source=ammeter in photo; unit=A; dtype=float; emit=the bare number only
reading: 2.2
